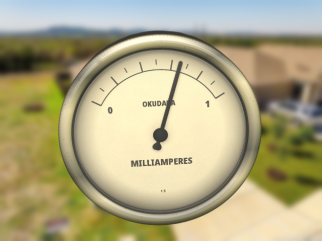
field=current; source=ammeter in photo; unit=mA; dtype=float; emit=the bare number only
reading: 0.65
